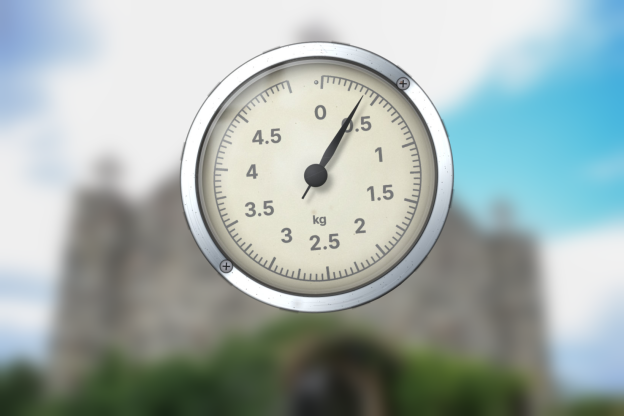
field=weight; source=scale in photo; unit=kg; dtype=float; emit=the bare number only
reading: 0.4
